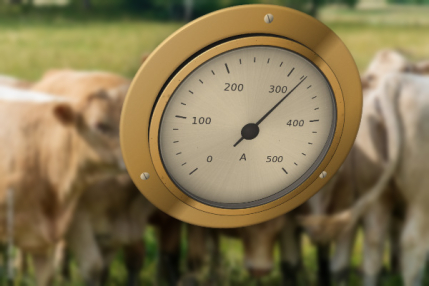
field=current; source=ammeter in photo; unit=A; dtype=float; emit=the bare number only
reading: 320
